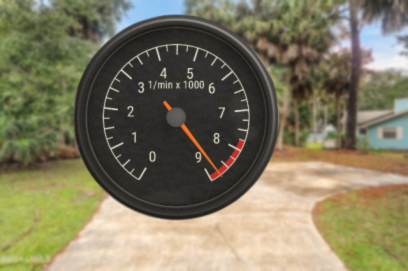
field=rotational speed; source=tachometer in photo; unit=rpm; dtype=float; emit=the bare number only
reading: 8750
